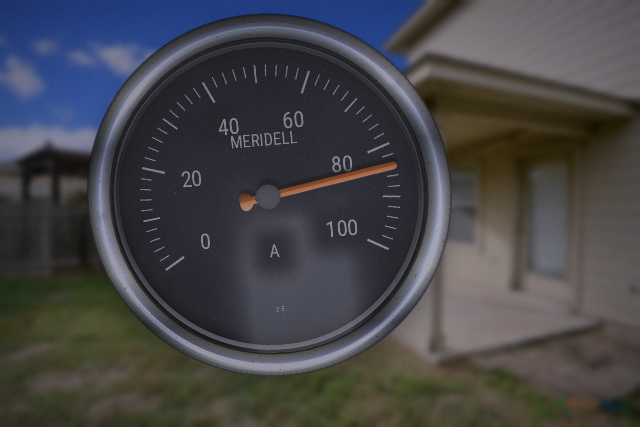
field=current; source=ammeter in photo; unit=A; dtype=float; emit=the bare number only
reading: 84
